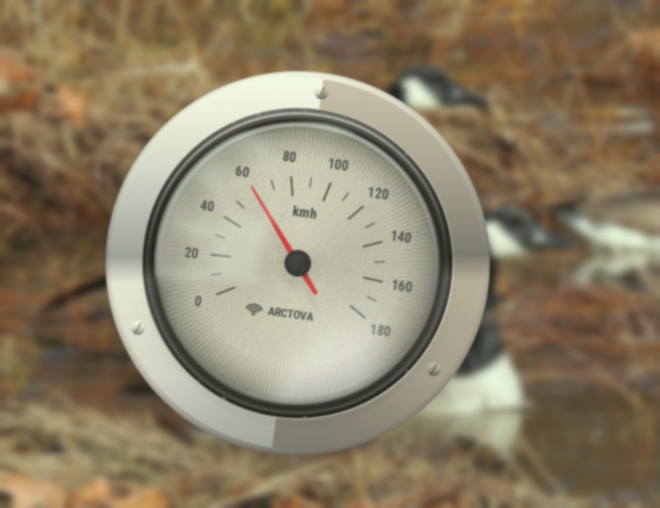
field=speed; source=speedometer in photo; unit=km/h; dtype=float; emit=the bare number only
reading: 60
